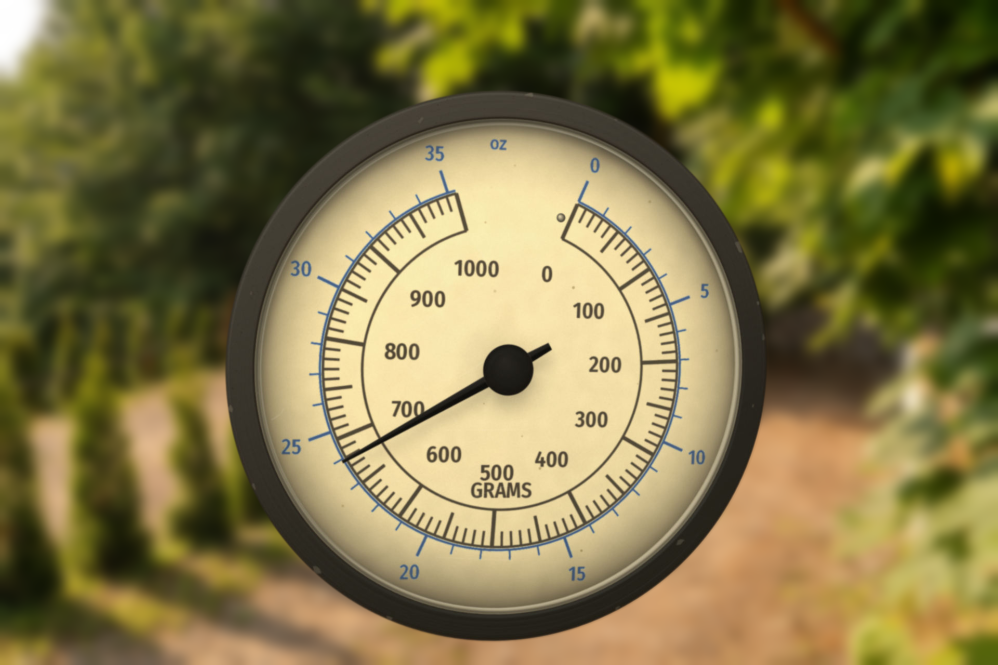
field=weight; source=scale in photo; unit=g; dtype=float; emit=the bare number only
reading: 680
